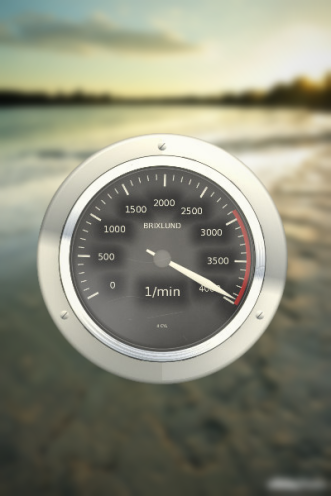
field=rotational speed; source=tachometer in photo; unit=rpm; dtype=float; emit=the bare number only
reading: 3950
